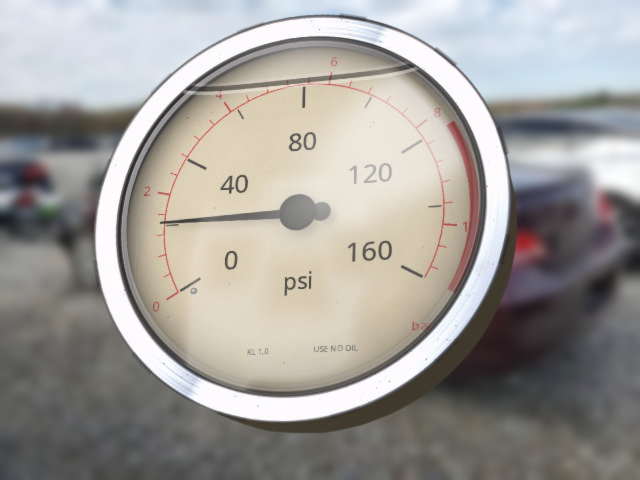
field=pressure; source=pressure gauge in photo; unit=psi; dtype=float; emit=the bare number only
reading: 20
